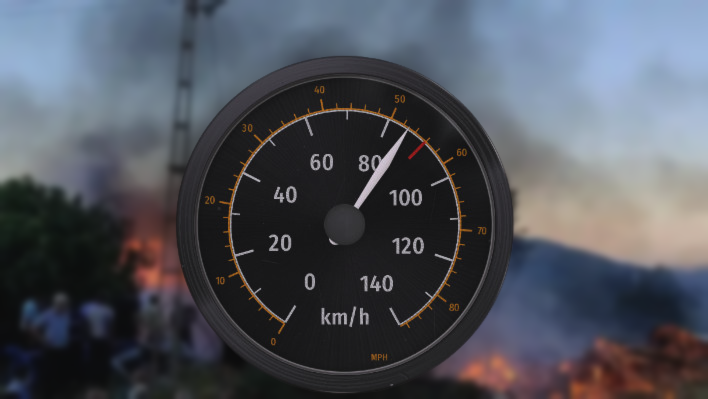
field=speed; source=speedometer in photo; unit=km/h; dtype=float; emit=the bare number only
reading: 85
